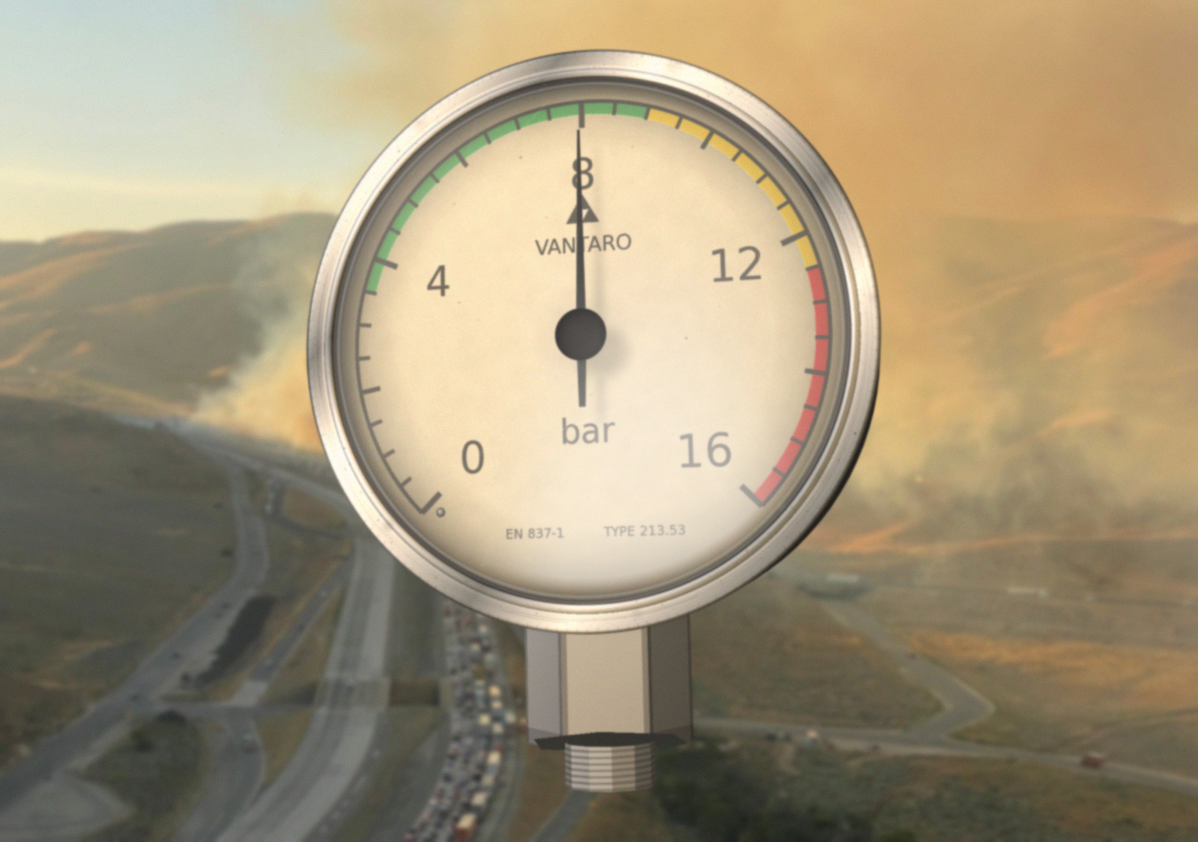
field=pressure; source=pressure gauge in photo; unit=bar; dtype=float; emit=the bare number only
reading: 8
